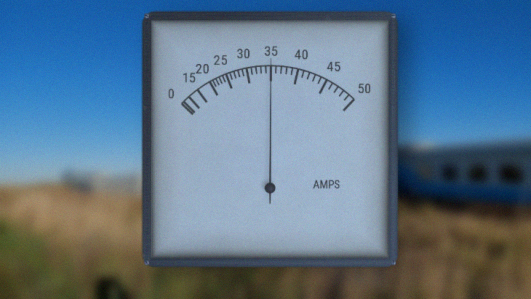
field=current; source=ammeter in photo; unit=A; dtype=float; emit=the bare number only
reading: 35
